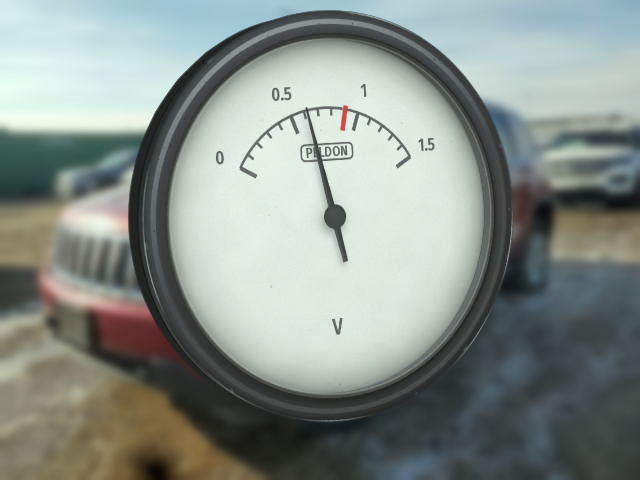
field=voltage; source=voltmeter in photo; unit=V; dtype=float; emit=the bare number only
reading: 0.6
